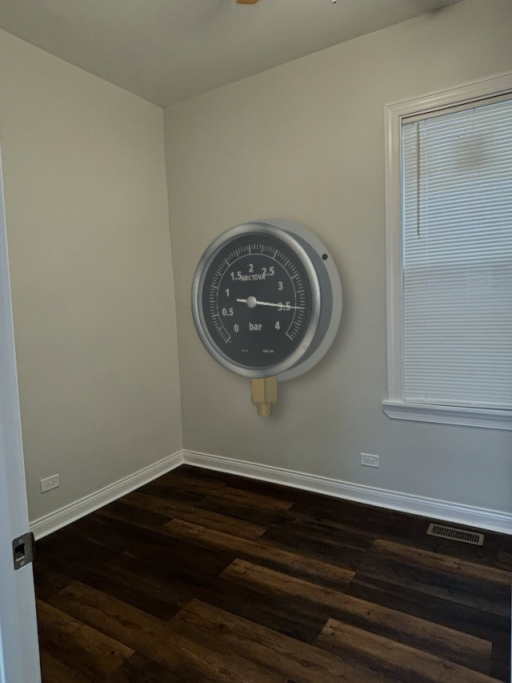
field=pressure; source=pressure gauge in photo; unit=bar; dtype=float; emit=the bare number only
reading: 3.5
